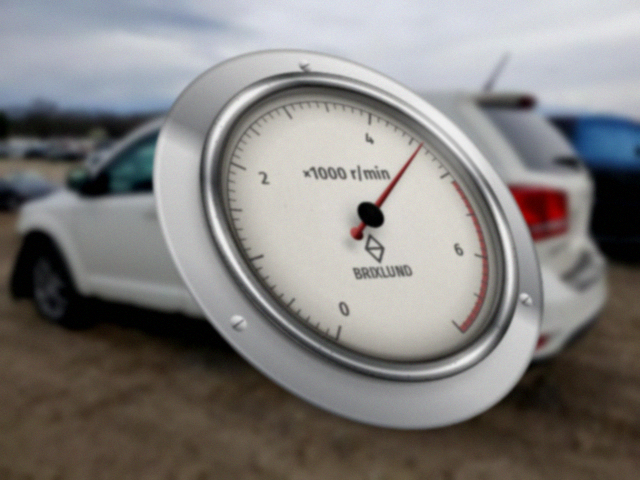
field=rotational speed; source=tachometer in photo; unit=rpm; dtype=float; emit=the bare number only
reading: 4600
